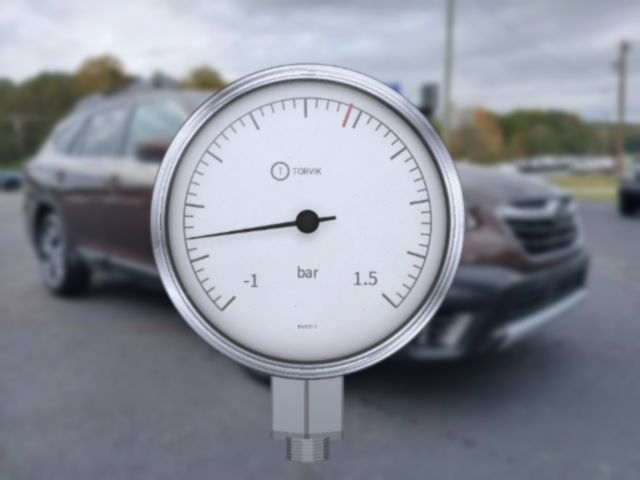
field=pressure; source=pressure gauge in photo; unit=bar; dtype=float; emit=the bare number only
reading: -0.65
